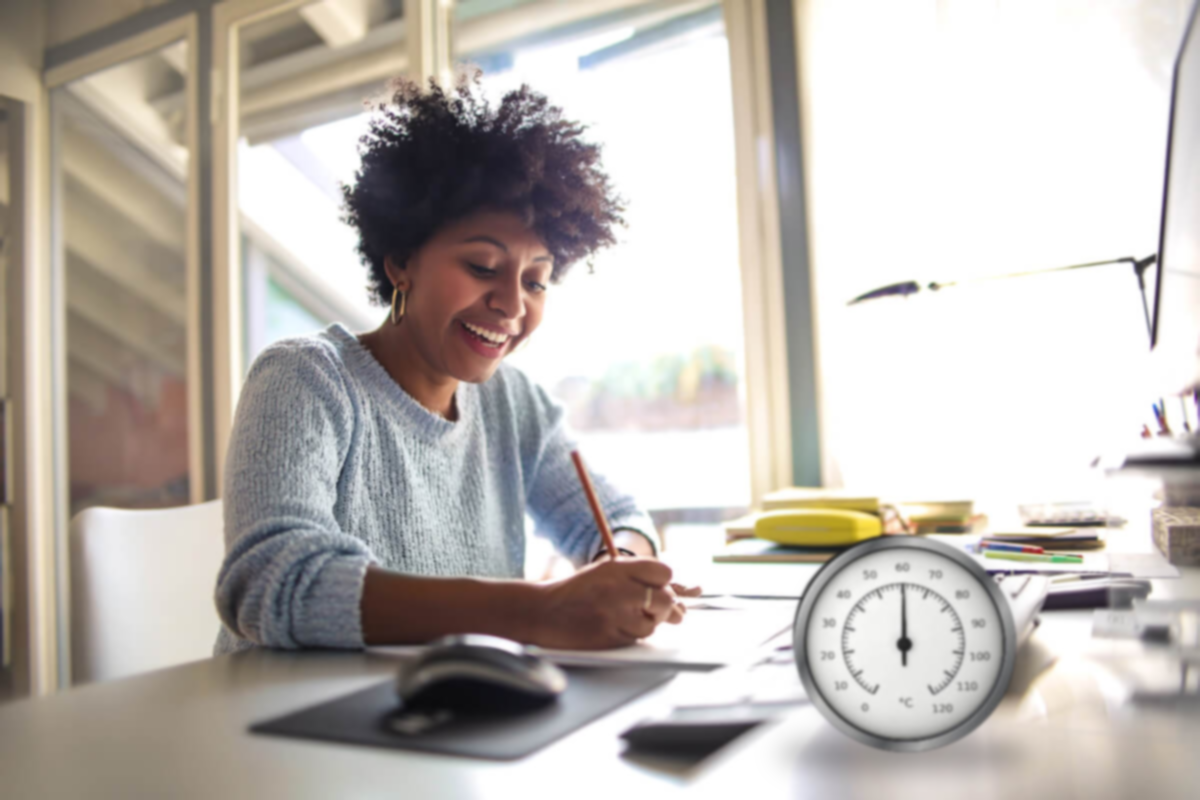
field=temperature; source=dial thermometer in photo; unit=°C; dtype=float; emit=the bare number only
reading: 60
